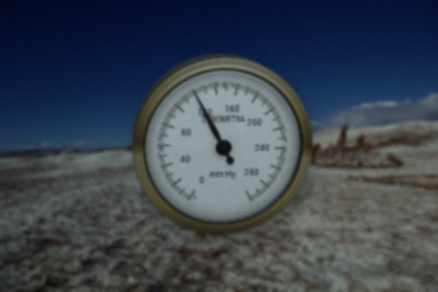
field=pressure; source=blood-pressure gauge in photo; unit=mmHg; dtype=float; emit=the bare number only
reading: 120
